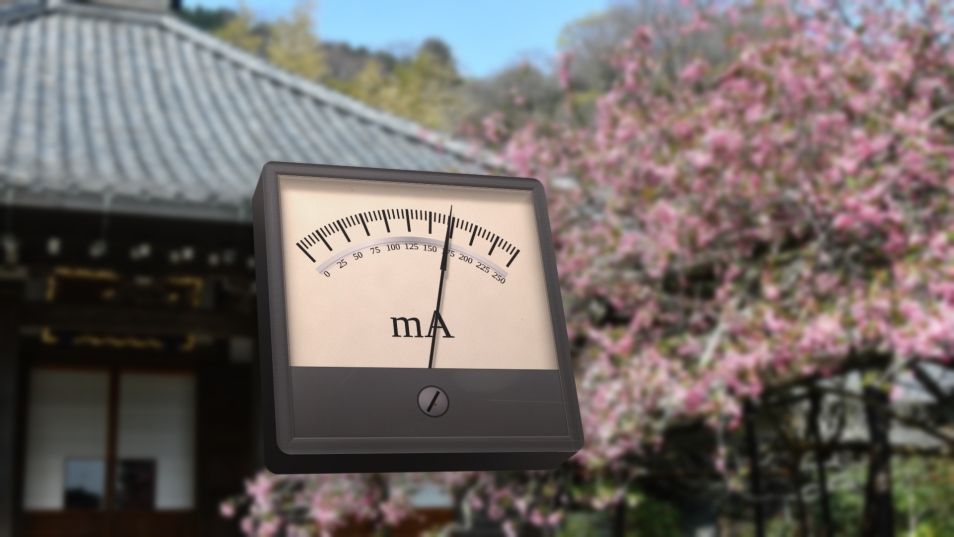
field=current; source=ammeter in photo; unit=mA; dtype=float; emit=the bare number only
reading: 170
